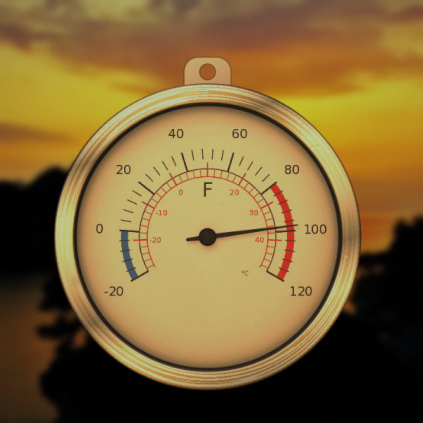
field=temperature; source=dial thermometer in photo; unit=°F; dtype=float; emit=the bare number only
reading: 98
